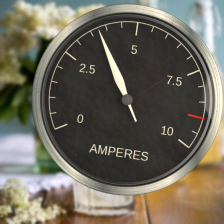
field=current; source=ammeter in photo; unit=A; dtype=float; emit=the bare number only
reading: 3.75
